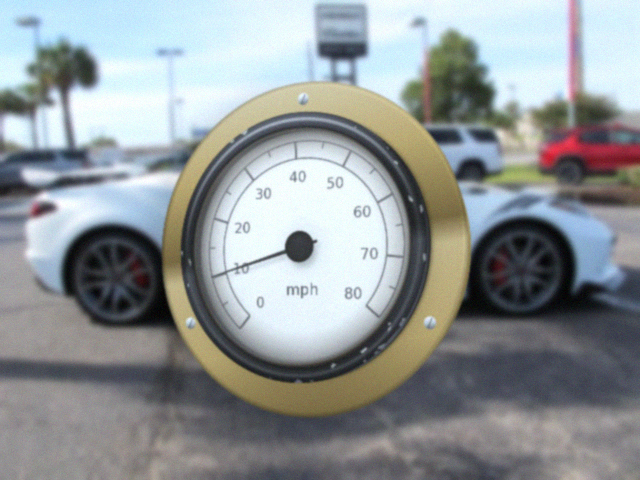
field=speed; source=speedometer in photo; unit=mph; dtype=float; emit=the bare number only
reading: 10
